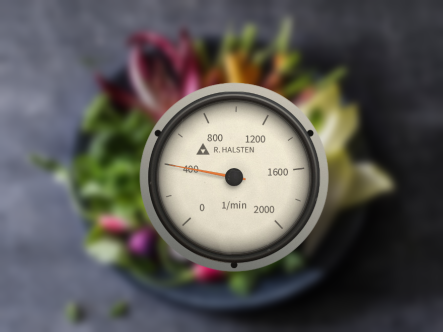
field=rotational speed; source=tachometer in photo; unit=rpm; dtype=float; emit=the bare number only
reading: 400
